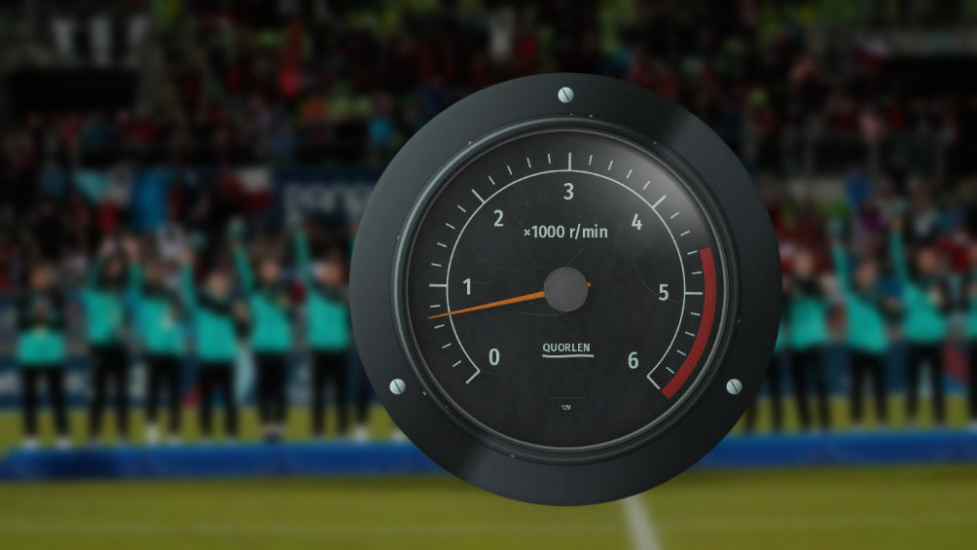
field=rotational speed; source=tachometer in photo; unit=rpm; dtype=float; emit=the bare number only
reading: 700
